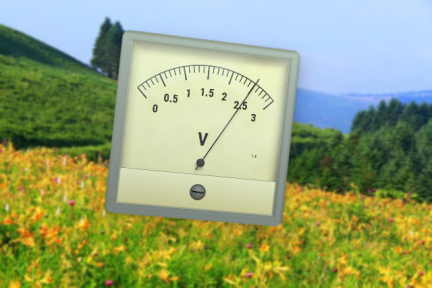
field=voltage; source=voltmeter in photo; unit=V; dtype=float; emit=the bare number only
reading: 2.5
